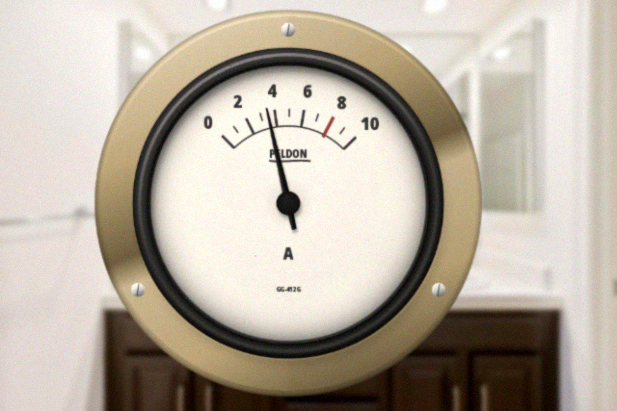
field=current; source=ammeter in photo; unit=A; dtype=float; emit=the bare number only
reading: 3.5
